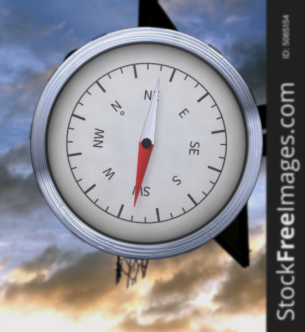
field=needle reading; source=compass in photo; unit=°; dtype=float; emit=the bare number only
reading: 230
